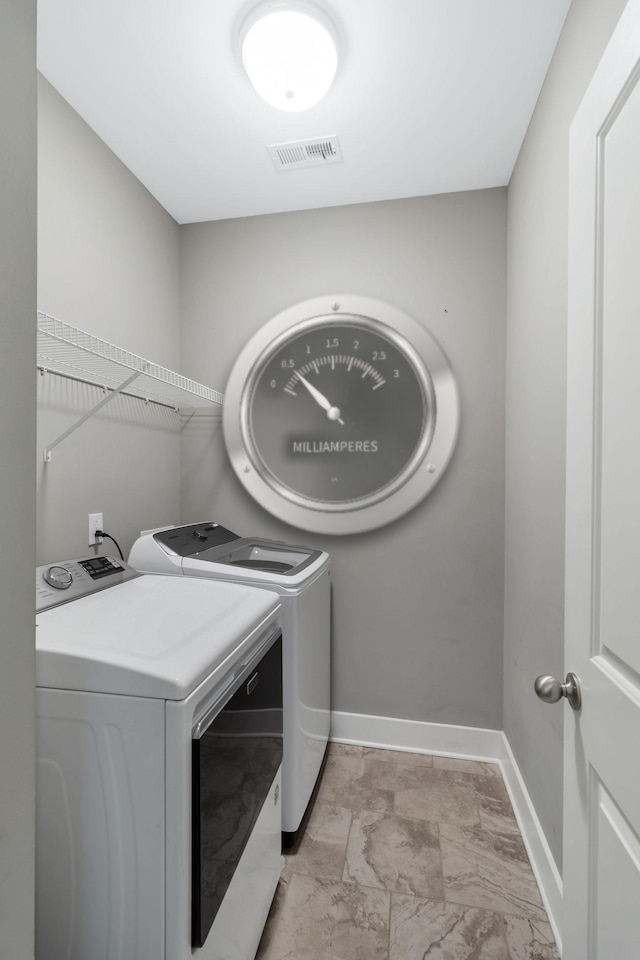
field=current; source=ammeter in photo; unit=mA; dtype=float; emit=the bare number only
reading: 0.5
